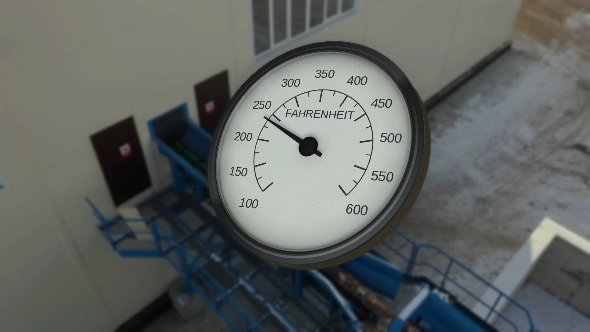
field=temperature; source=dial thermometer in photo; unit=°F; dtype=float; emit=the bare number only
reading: 237.5
